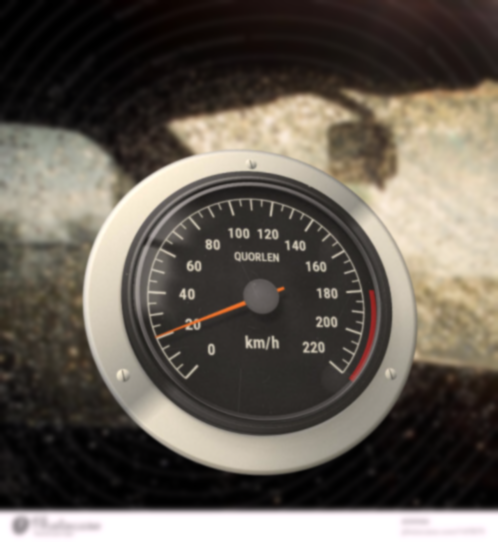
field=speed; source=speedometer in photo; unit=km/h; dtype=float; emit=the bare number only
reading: 20
